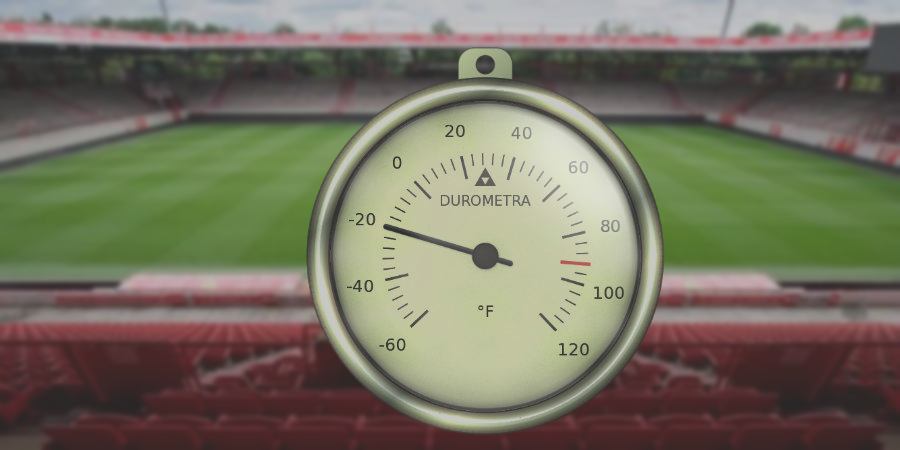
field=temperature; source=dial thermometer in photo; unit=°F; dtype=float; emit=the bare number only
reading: -20
